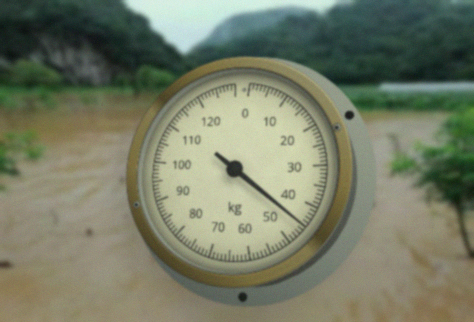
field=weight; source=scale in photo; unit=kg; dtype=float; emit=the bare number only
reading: 45
